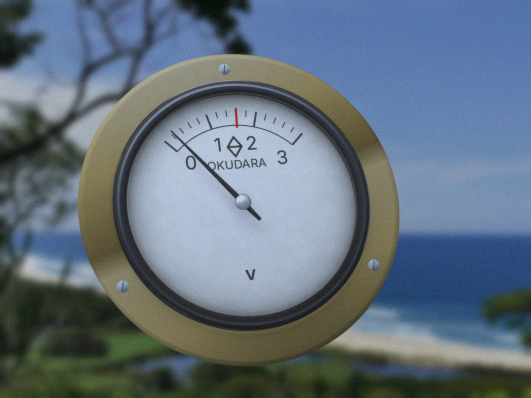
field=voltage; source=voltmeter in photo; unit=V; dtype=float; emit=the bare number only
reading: 0.2
